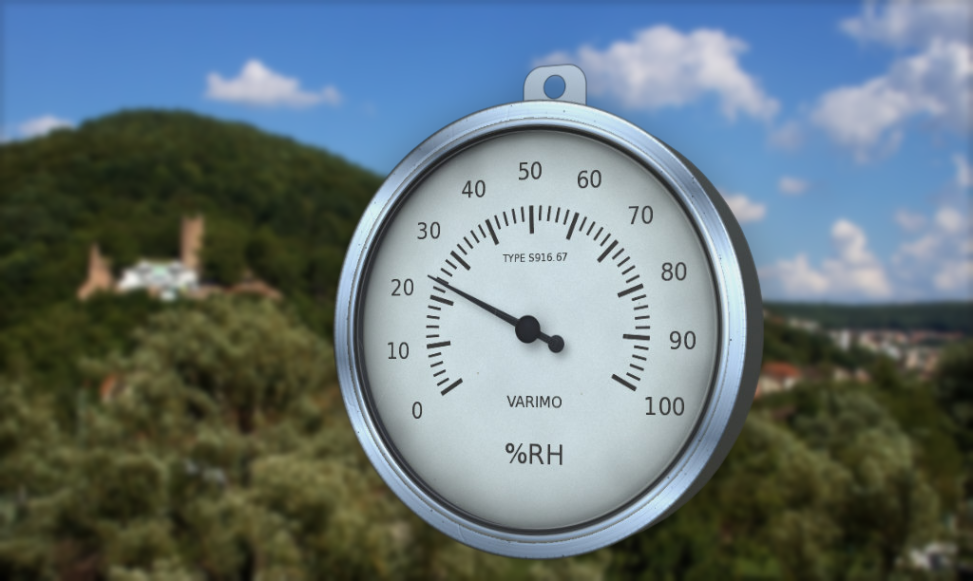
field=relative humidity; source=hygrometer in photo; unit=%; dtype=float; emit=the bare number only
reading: 24
